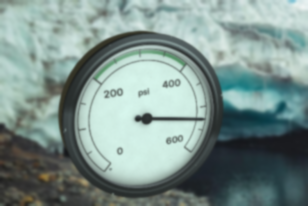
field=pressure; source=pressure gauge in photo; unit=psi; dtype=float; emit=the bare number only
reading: 525
